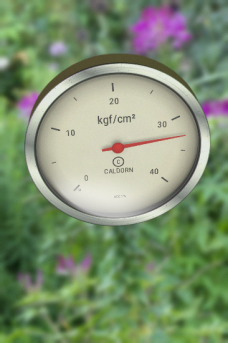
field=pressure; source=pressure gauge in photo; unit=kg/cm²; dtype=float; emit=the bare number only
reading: 32.5
